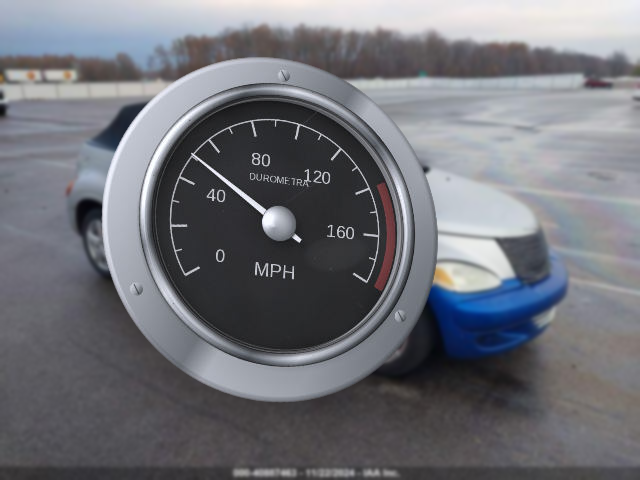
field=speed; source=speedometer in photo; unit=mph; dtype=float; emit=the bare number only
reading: 50
